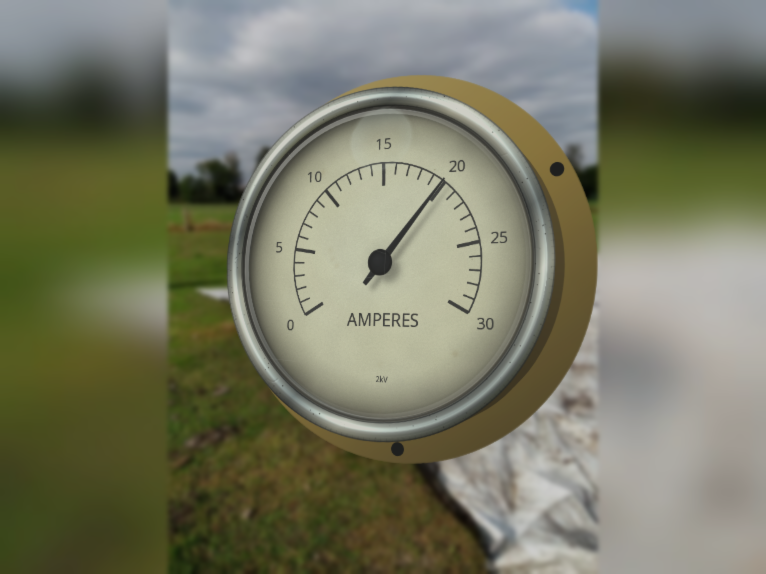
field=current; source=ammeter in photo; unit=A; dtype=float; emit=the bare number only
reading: 20
